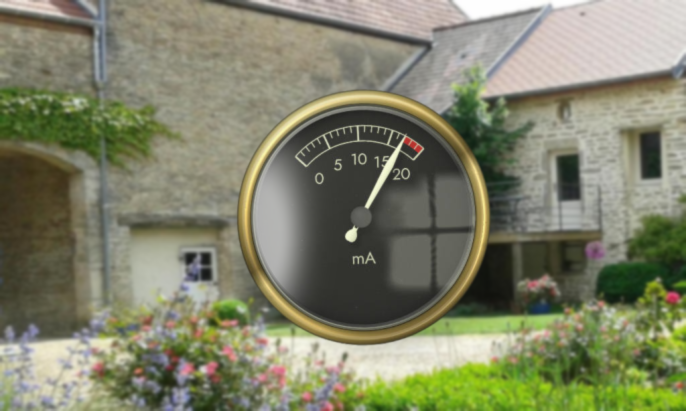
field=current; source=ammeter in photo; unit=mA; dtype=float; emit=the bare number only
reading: 17
